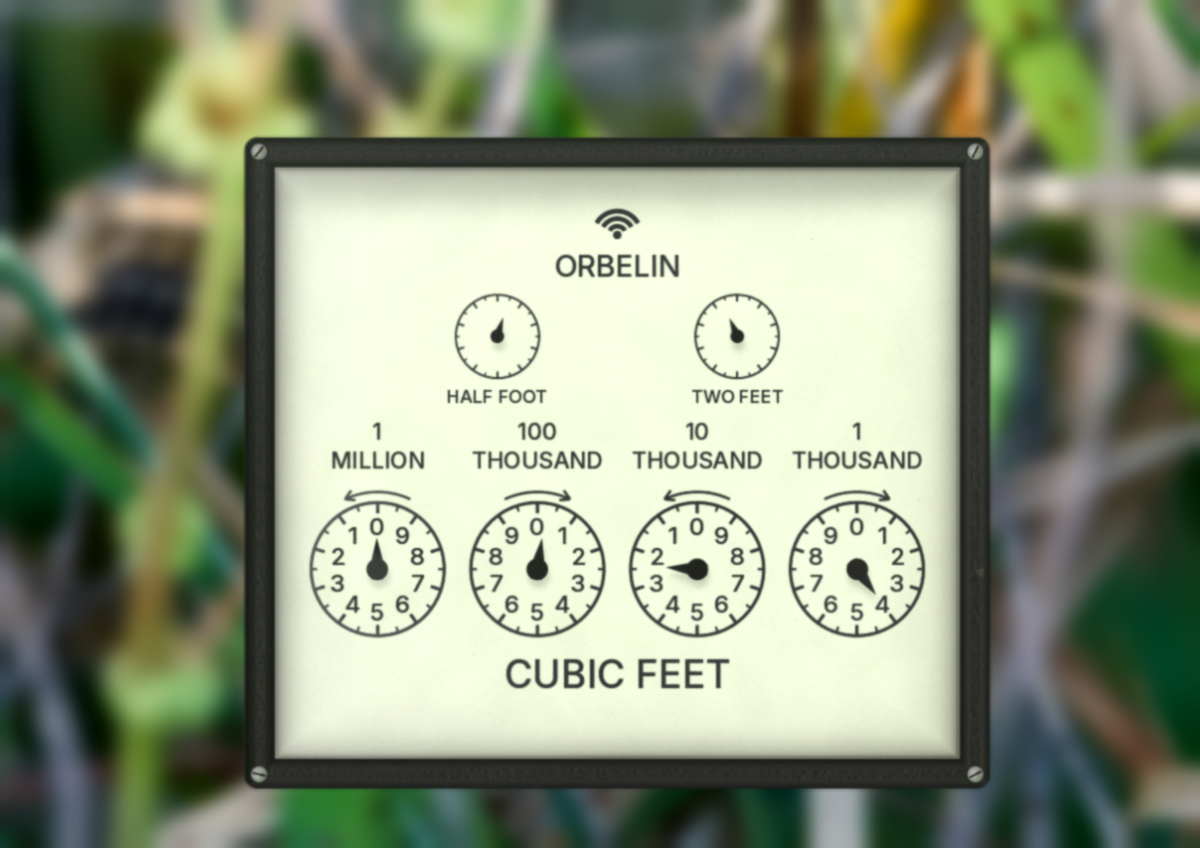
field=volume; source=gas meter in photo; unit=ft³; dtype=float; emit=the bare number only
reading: 2400
